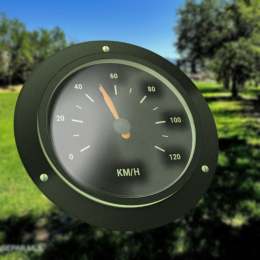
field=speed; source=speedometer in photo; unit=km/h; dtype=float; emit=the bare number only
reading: 50
